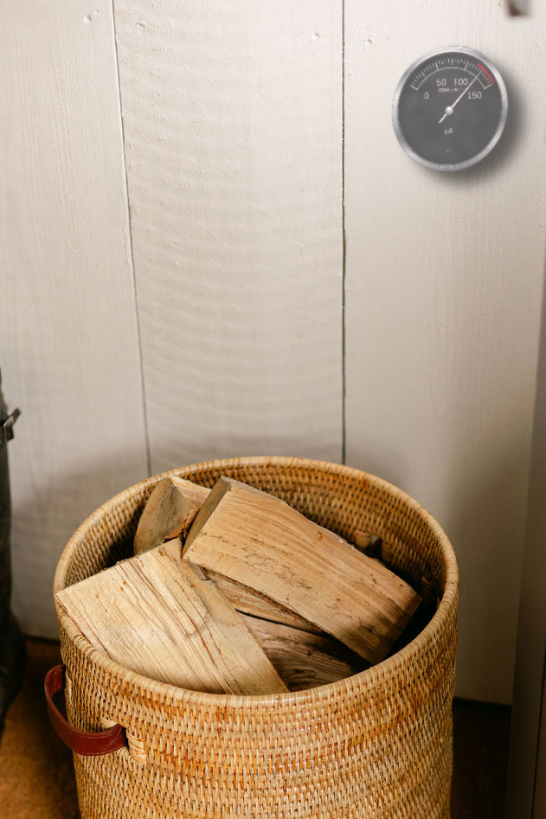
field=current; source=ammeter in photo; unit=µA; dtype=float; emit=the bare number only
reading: 125
